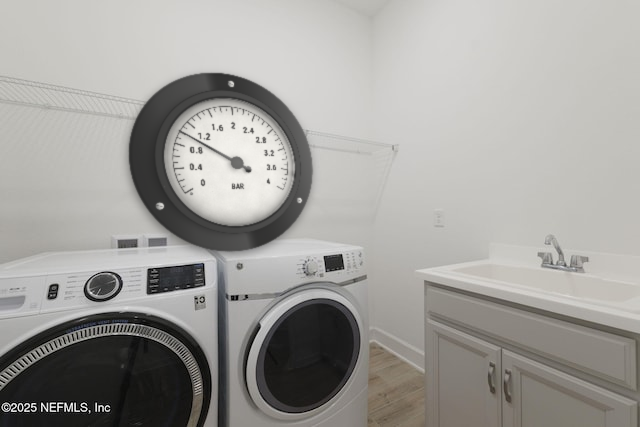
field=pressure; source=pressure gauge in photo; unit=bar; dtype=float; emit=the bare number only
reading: 1
